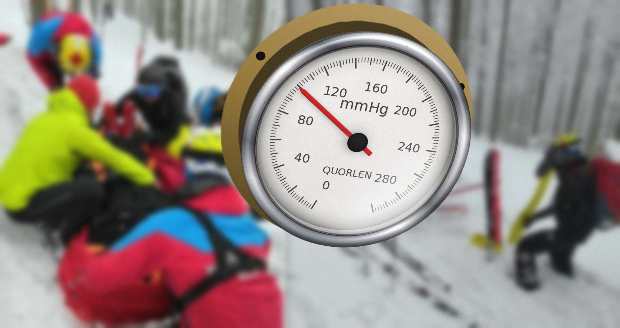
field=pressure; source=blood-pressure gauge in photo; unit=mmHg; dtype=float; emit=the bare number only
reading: 100
